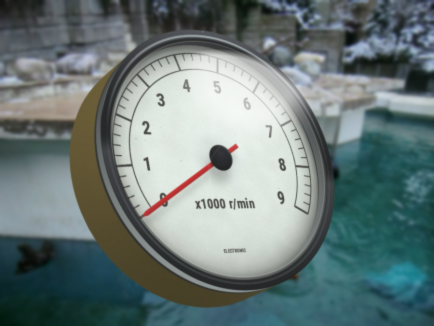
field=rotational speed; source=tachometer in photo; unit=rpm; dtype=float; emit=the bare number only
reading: 0
